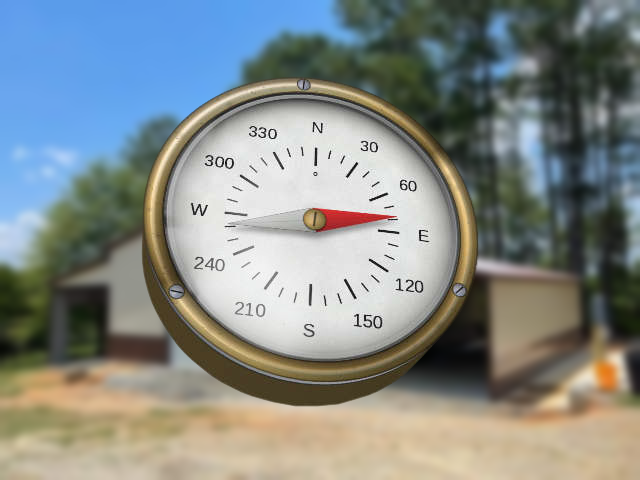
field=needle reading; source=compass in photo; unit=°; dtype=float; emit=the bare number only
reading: 80
